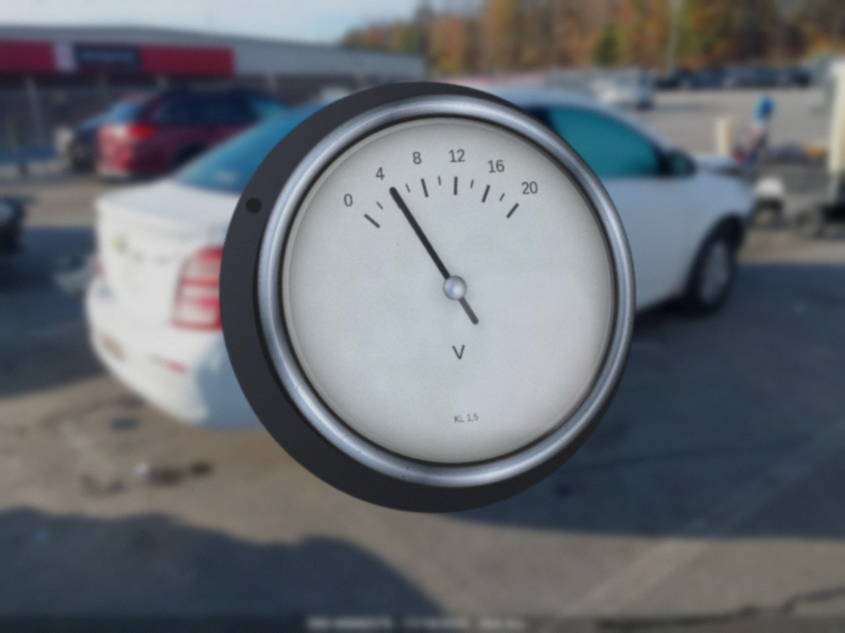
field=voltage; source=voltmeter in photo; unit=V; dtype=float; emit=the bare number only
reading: 4
